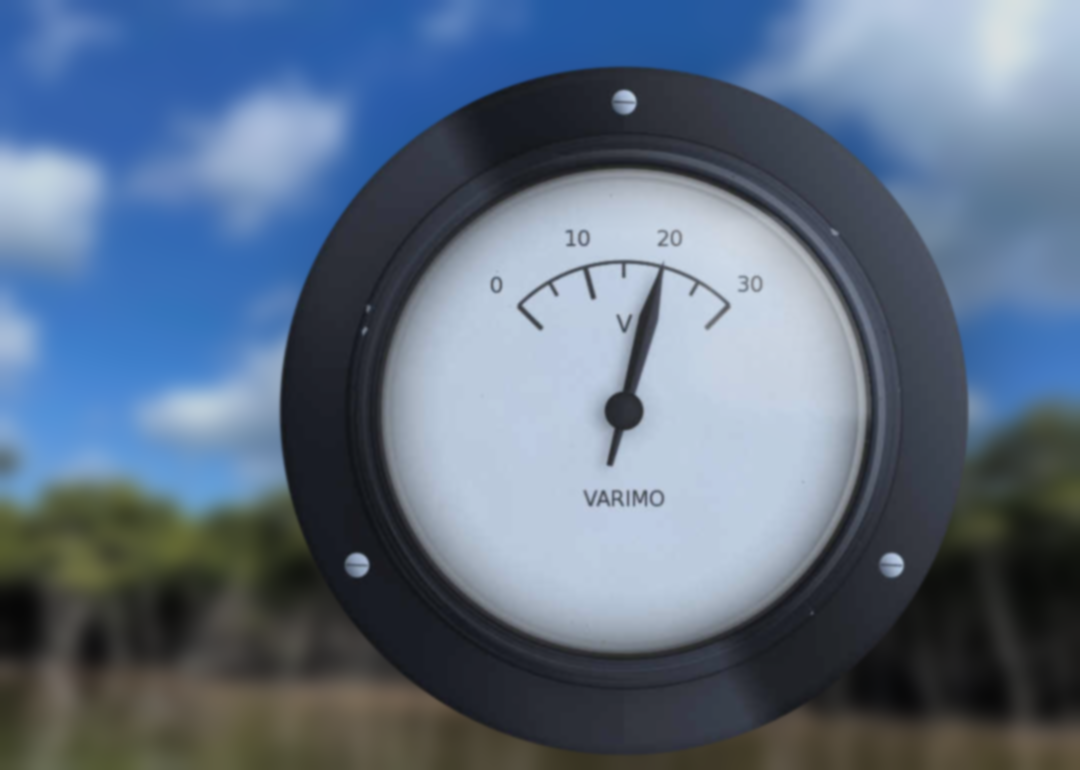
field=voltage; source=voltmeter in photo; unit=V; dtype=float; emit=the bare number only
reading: 20
